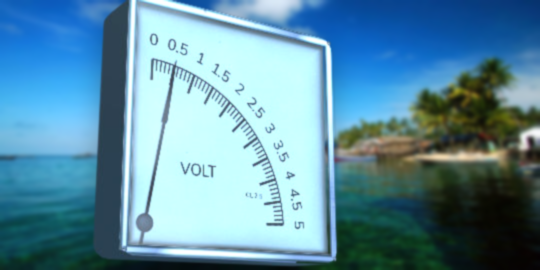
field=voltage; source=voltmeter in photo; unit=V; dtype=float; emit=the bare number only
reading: 0.5
